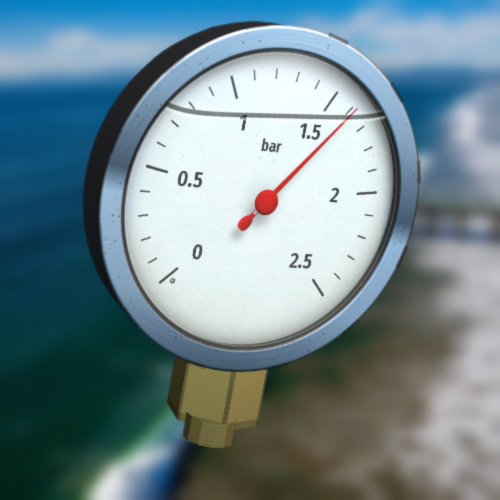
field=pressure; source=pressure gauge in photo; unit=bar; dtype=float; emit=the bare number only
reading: 1.6
